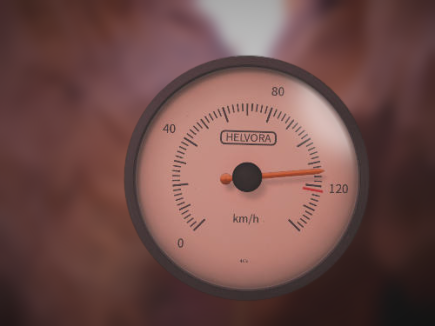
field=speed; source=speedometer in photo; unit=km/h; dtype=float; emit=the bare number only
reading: 114
